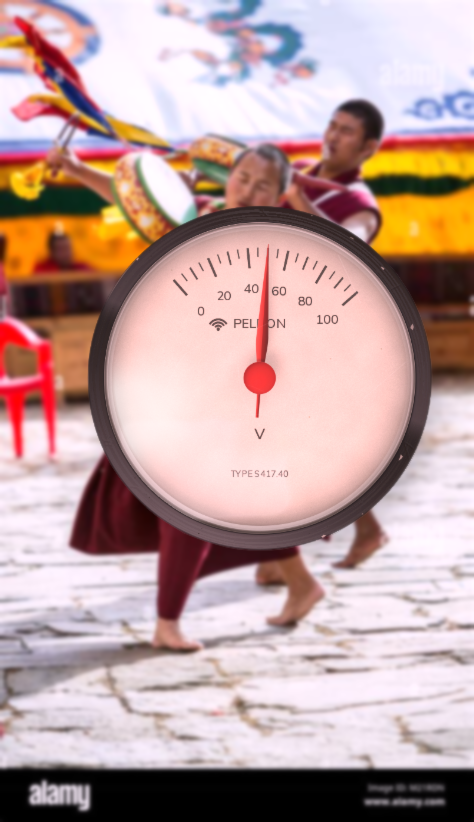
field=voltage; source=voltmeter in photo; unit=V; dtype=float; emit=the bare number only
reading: 50
